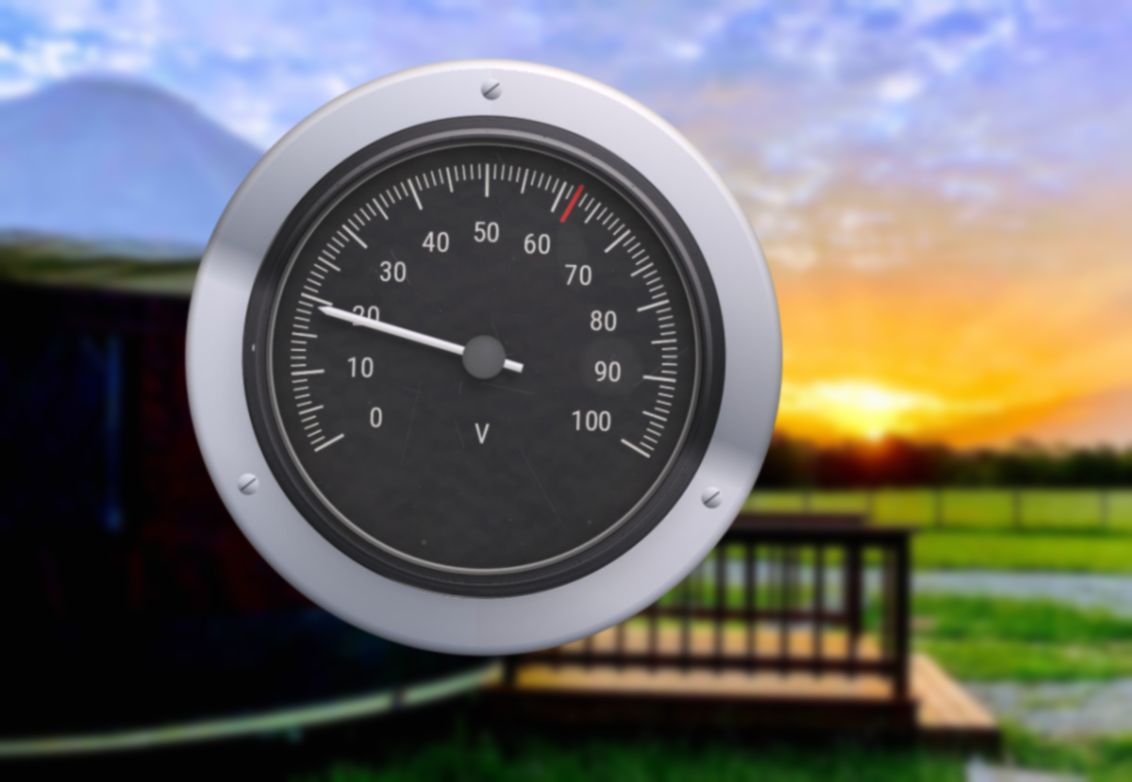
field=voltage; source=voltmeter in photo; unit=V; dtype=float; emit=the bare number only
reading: 19
